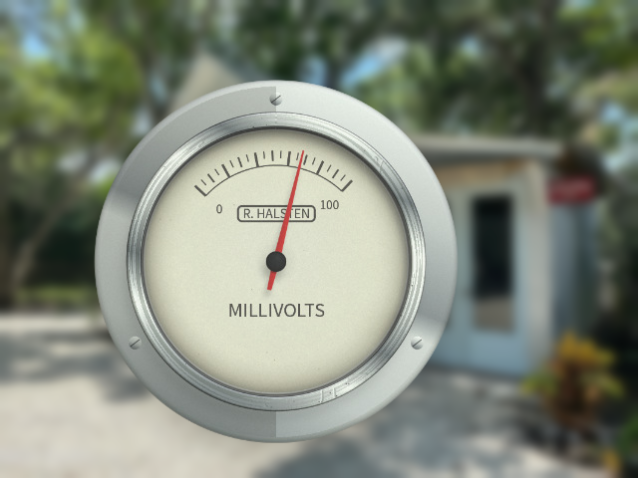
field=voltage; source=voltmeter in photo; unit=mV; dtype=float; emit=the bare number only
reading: 67.5
